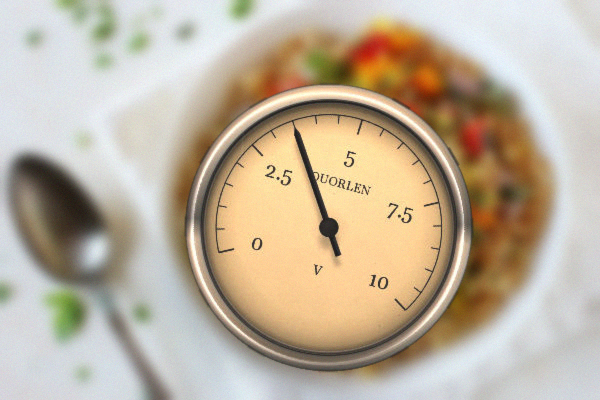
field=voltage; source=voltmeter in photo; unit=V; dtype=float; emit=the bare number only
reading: 3.5
